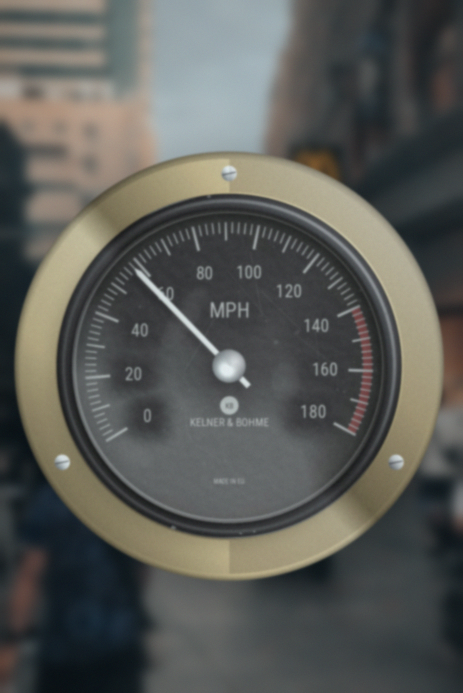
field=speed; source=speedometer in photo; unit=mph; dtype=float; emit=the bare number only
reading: 58
